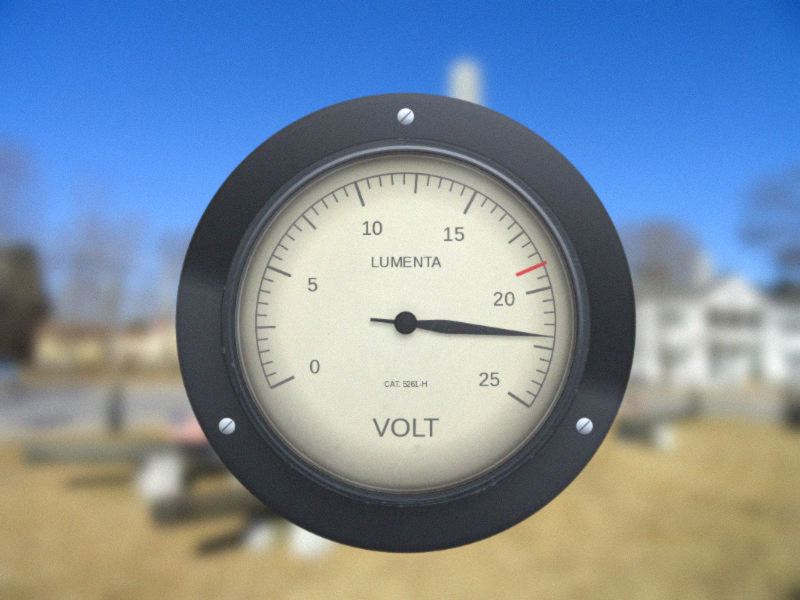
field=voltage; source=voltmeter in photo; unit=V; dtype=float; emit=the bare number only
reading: 22
